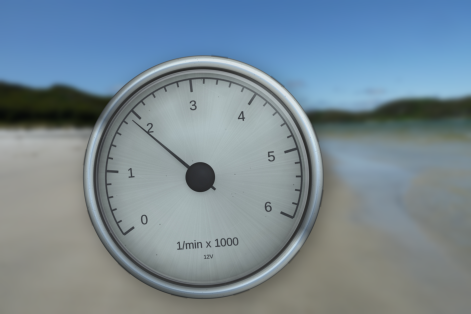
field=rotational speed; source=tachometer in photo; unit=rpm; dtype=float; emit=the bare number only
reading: 1900
